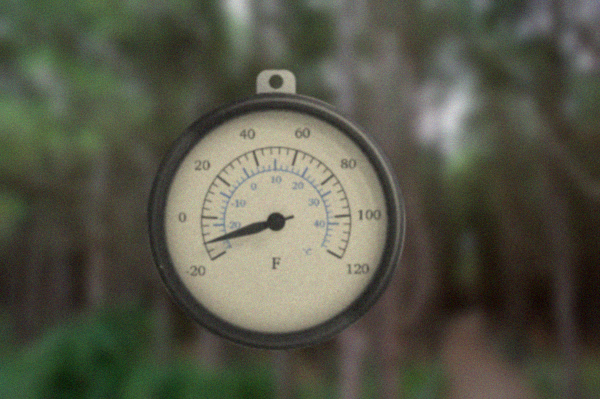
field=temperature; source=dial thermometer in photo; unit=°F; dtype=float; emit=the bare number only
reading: -12
